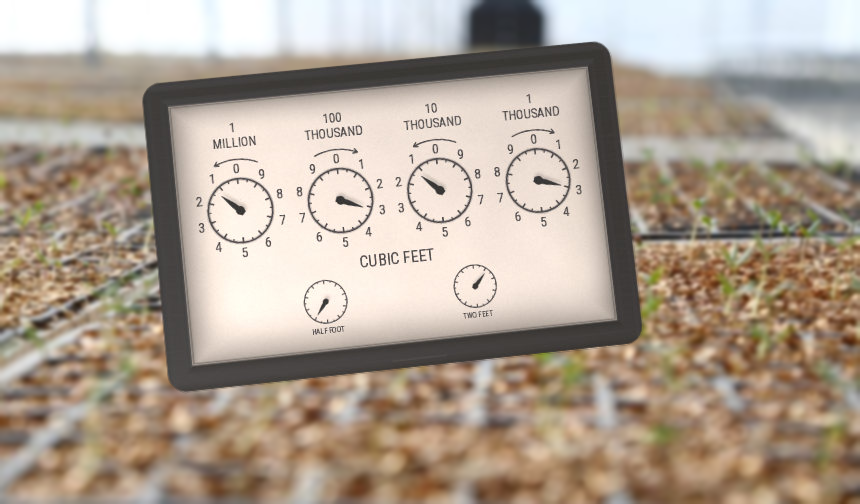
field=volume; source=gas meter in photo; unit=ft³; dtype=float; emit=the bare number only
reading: 131300
